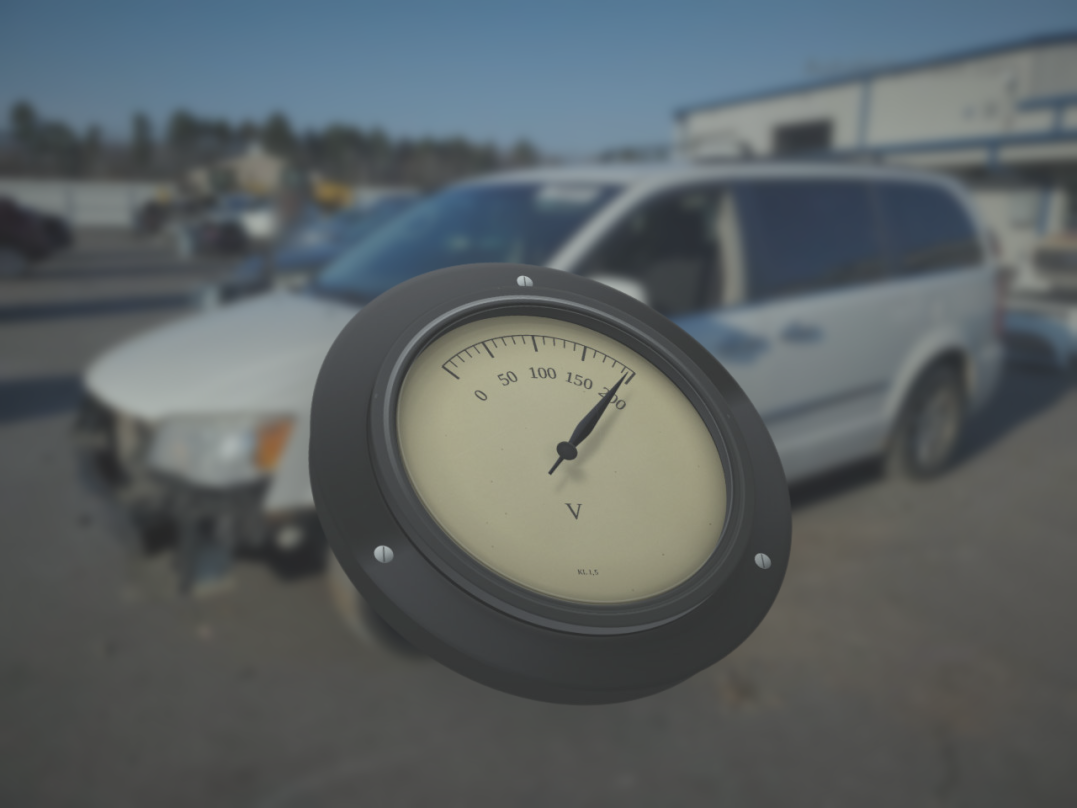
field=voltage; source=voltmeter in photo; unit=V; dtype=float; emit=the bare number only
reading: 195
